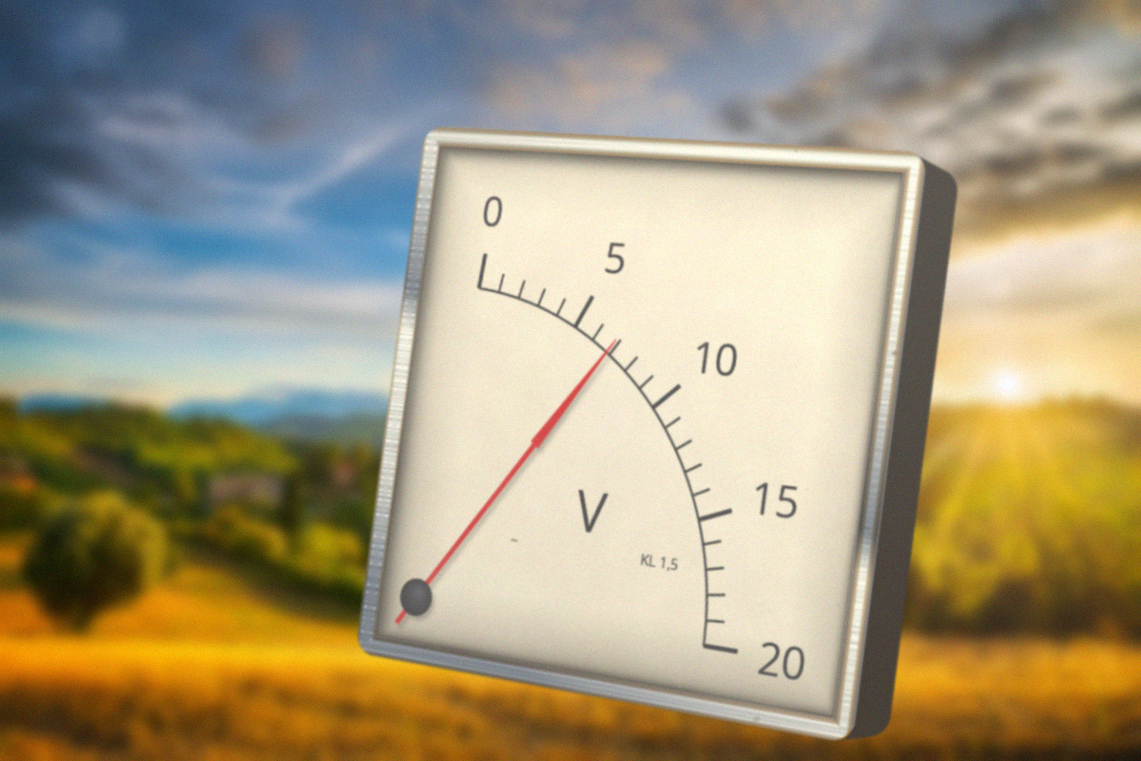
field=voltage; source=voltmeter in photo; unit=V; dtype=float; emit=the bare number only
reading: 7
